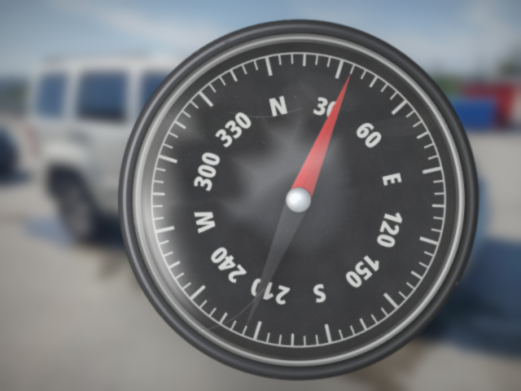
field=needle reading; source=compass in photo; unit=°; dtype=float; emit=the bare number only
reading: 35
